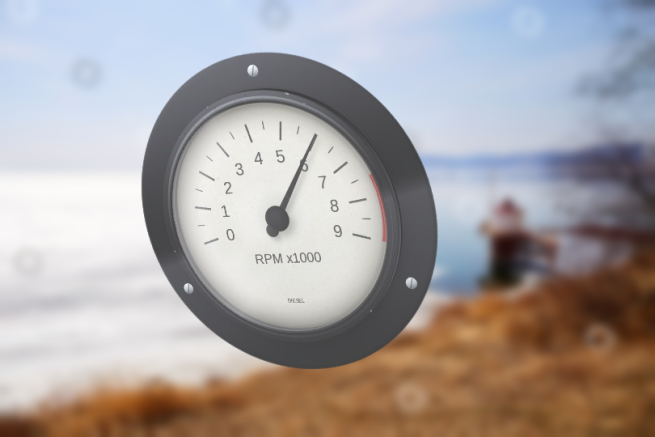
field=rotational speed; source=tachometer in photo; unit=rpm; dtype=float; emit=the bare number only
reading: 6000
